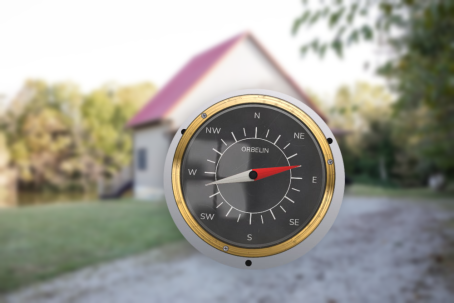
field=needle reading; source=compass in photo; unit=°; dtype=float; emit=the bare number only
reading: 75
